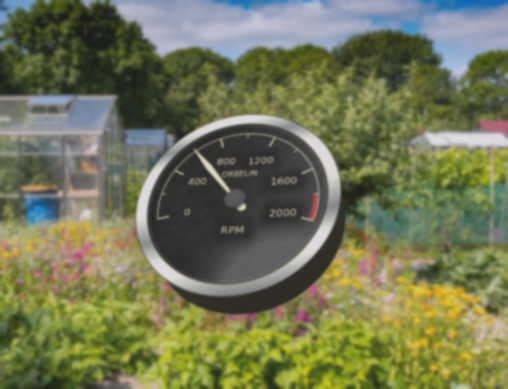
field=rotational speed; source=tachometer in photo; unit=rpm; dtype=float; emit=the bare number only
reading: 600
